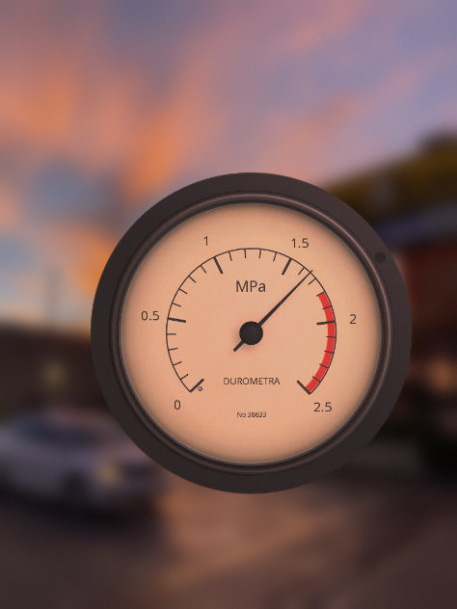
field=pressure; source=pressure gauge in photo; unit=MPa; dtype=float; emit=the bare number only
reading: 1.65
